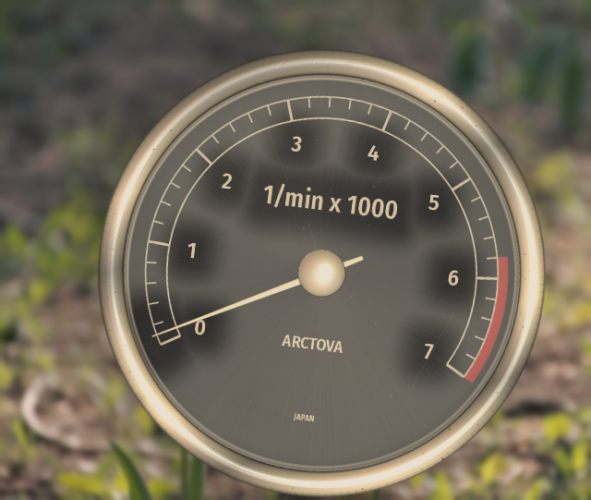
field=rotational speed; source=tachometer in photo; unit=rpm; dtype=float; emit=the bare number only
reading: 100
